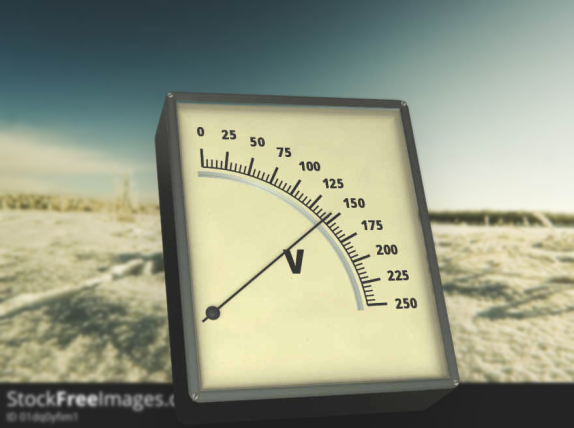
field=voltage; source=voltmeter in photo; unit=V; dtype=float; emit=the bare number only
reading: 145
